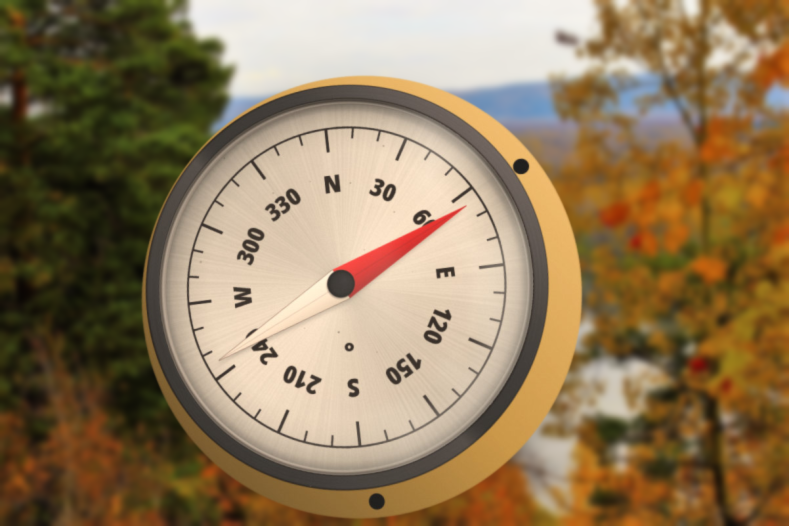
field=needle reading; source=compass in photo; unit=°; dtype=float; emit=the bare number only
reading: 65
